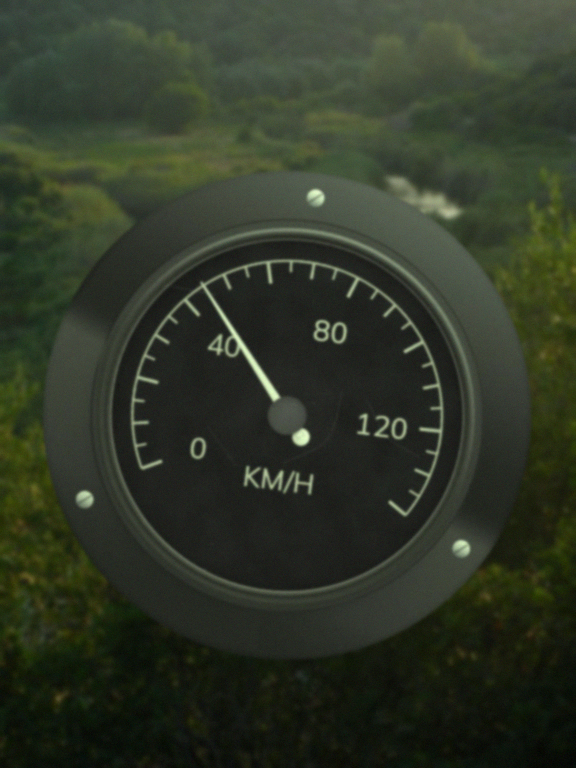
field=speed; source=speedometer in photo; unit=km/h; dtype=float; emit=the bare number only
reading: 45
